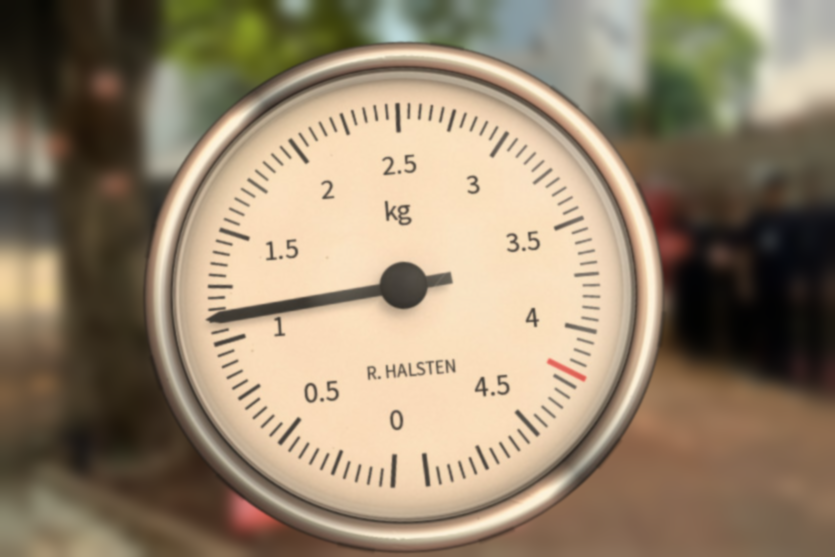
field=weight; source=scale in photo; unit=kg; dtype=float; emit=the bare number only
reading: 1.1
